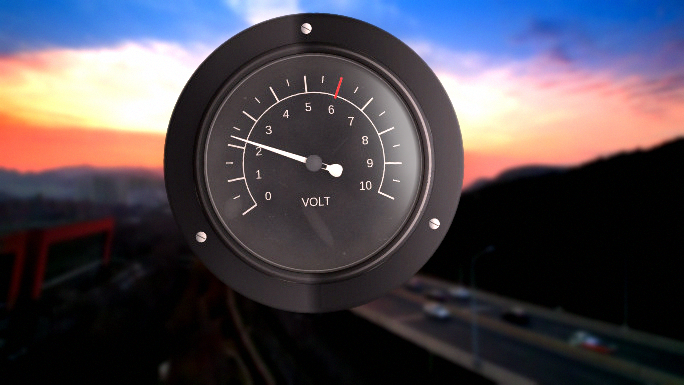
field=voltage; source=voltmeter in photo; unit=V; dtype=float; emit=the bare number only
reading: 2.25
